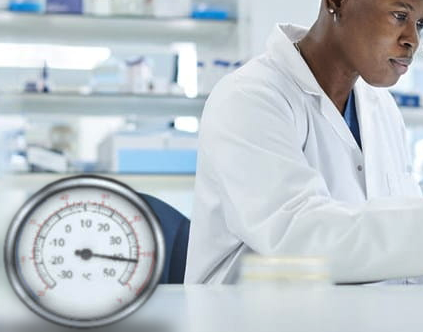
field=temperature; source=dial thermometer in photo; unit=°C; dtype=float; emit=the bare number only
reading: 40
